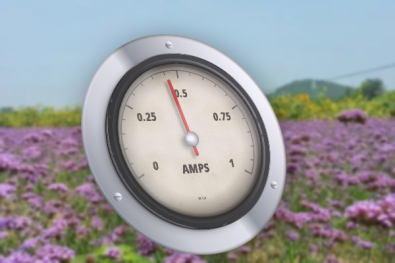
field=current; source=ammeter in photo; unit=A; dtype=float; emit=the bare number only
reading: 0.45
